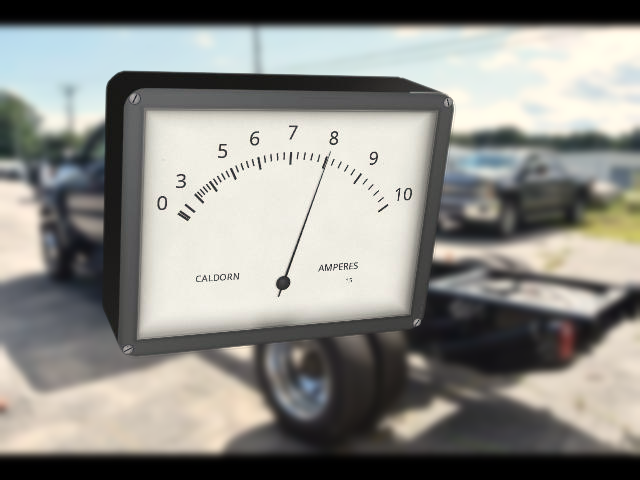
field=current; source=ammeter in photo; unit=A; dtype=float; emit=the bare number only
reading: 8
